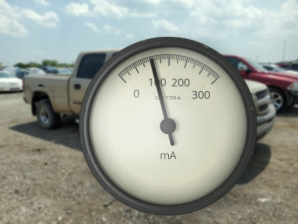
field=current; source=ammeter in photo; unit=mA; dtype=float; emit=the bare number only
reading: 100
